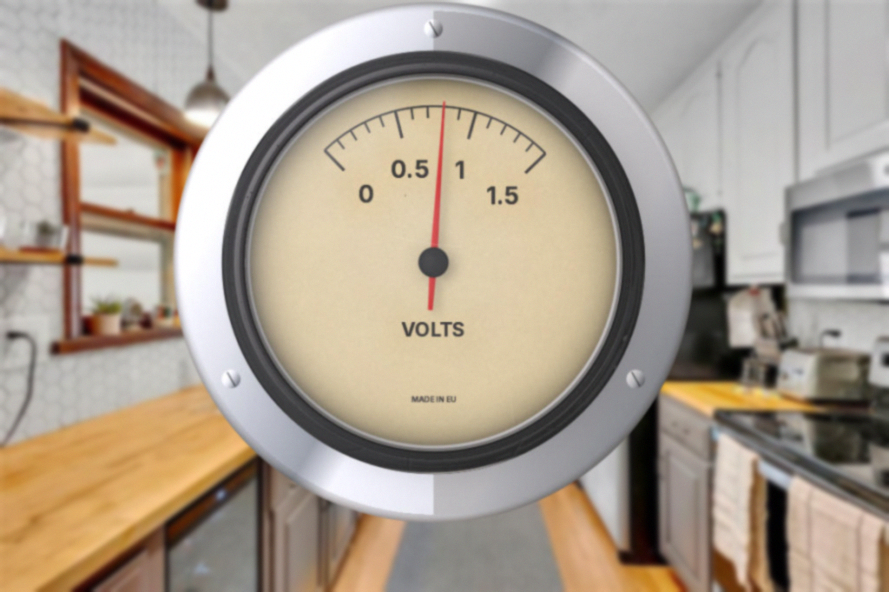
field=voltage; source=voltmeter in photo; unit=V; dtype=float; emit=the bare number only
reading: 0.8
